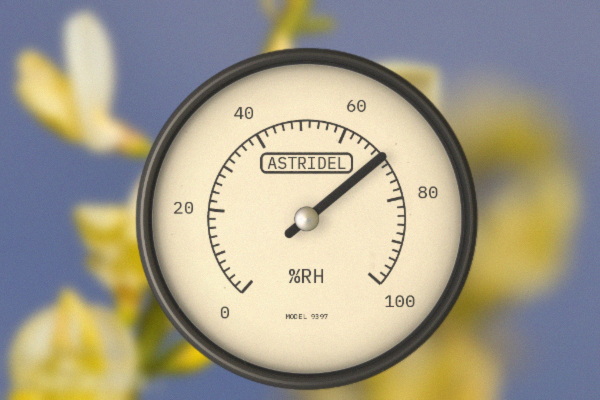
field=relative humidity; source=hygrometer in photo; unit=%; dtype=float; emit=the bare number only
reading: 70
